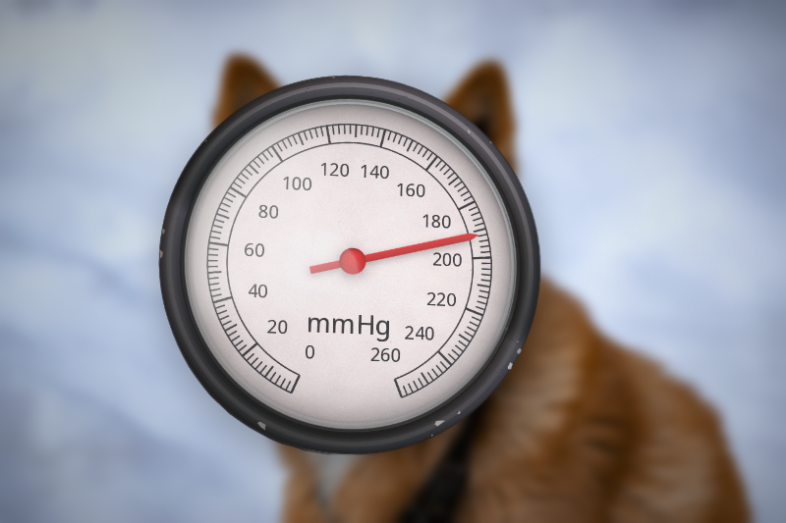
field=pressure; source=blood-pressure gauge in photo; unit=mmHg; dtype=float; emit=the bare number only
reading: 192
